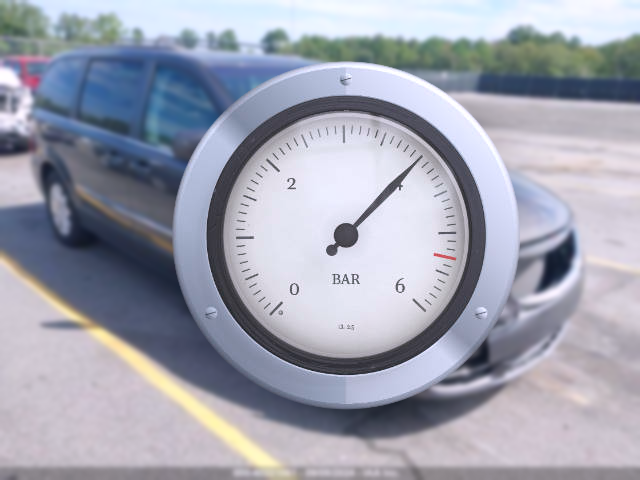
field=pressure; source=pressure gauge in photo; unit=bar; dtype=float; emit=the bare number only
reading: 4
